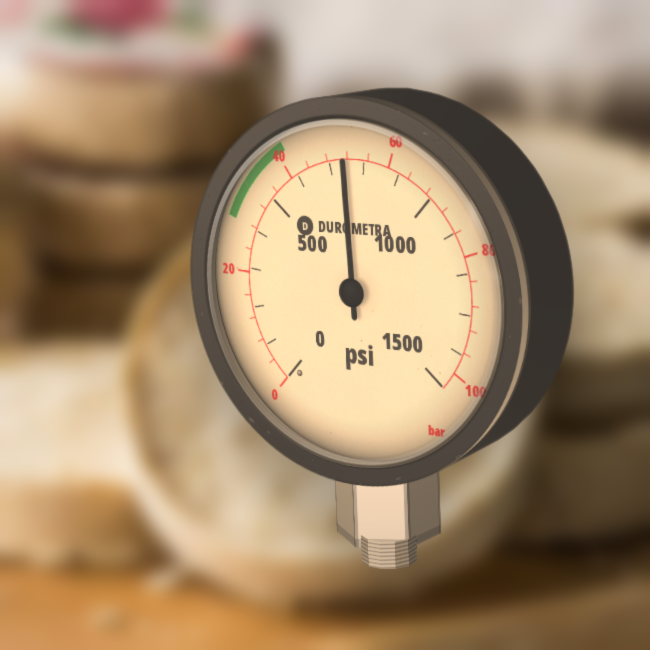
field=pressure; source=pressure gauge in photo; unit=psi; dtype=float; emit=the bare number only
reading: 750
